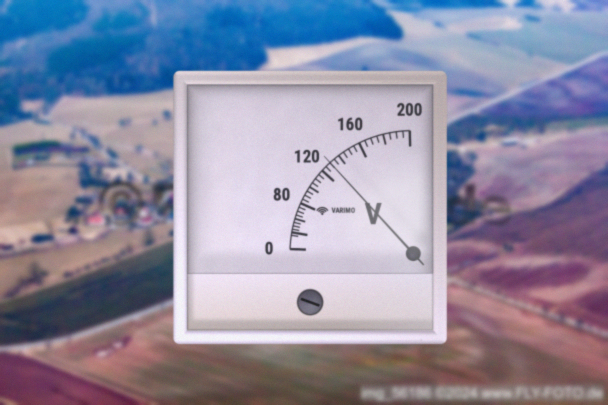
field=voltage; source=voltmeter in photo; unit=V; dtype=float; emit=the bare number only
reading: 130
